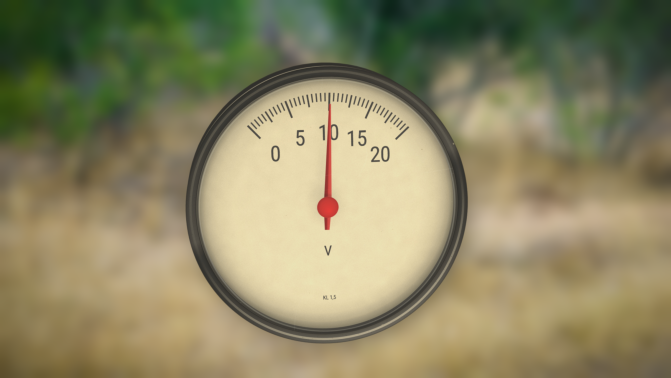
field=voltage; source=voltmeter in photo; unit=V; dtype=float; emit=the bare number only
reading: 10
